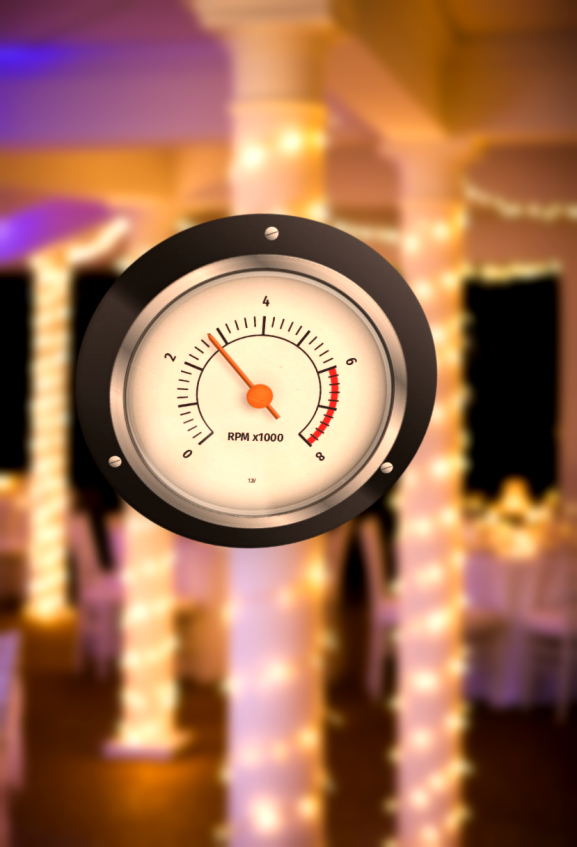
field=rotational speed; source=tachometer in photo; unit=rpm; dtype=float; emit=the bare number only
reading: 2800
